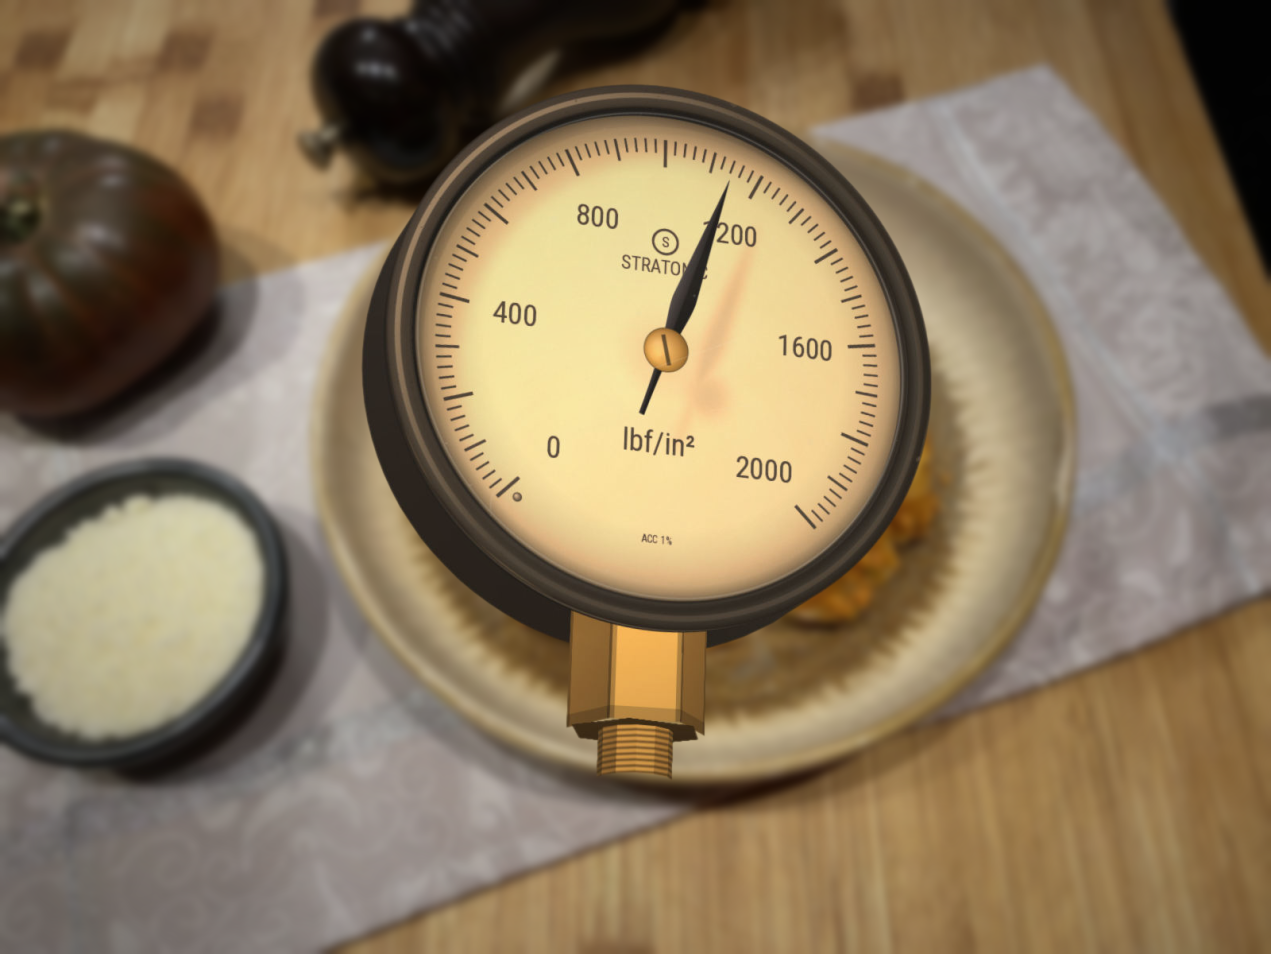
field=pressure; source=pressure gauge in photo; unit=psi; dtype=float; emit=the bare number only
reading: 1140
